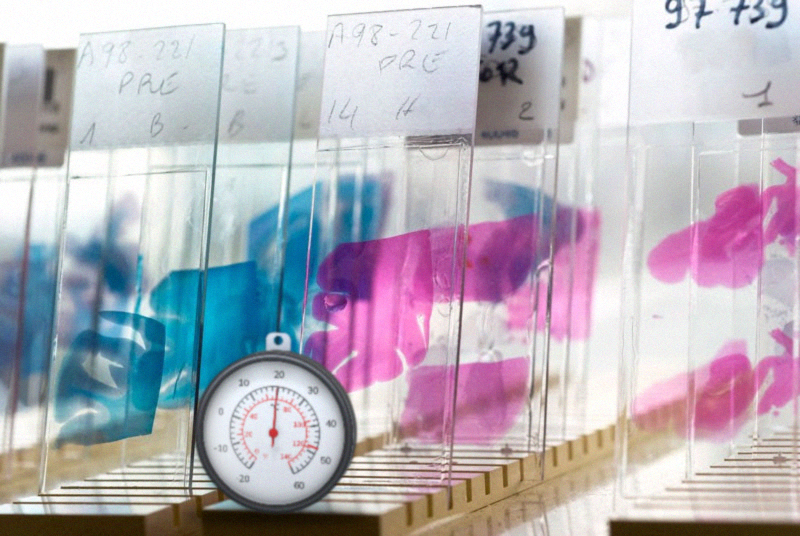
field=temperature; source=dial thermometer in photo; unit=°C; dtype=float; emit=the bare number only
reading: 20
